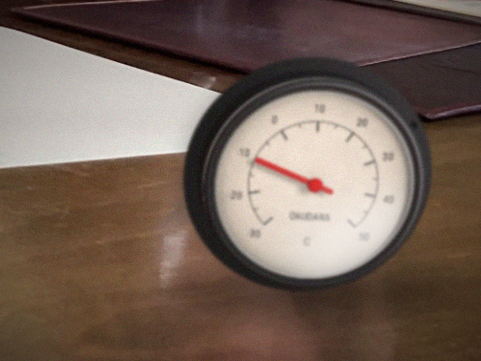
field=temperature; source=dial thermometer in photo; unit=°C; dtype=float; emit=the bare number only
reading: -10
